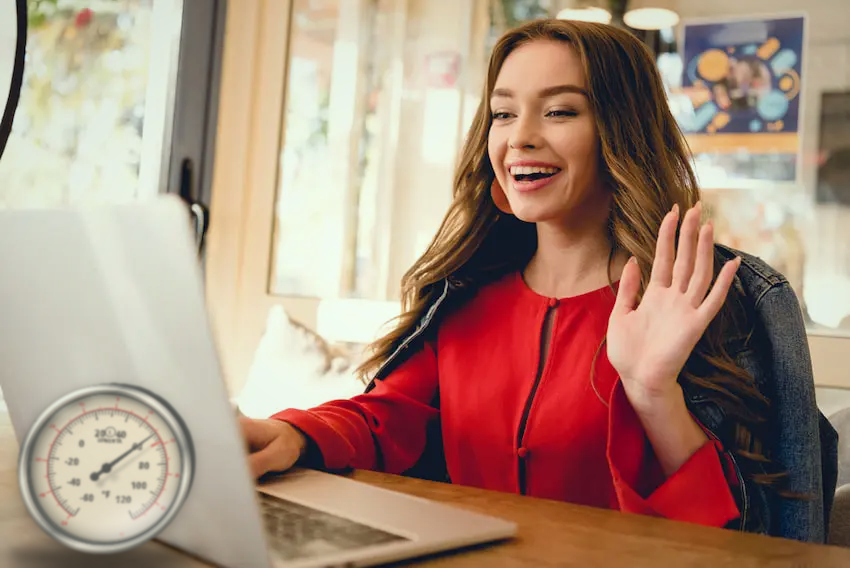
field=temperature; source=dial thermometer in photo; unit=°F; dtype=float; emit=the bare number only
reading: 60
